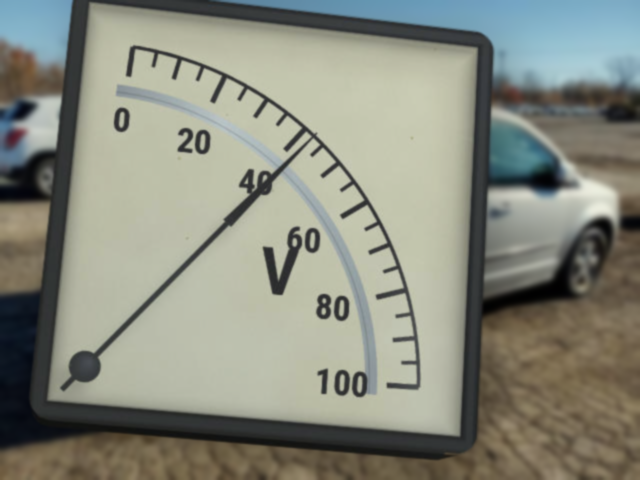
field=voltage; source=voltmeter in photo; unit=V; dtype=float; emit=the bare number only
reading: 42.5
